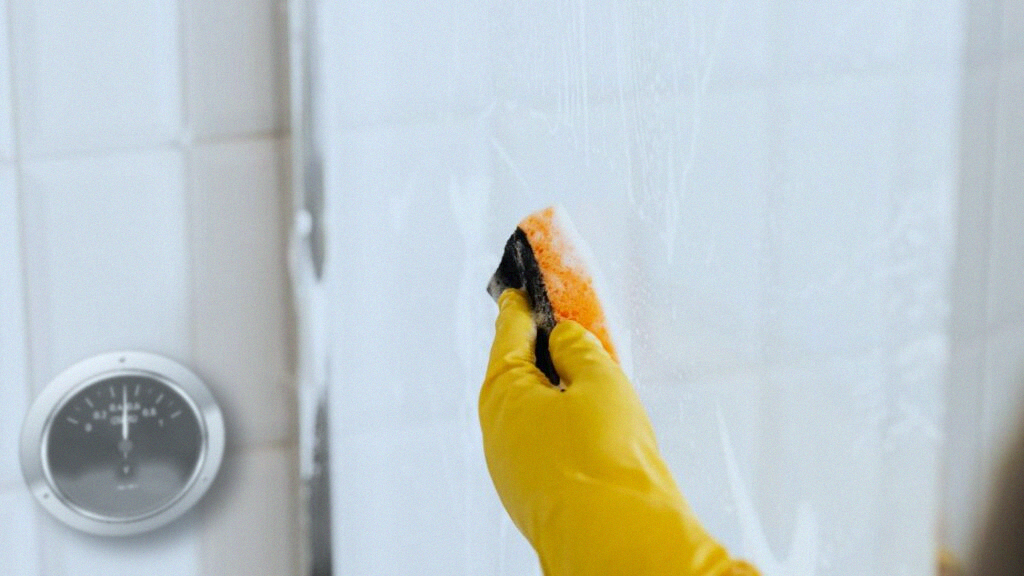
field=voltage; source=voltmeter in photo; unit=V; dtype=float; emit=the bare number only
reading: 0.5
